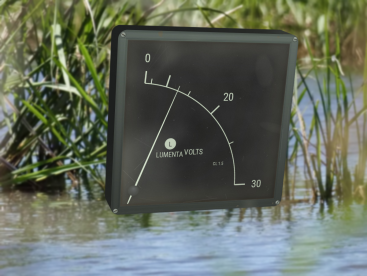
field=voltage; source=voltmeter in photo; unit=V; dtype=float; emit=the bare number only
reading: 12.5
